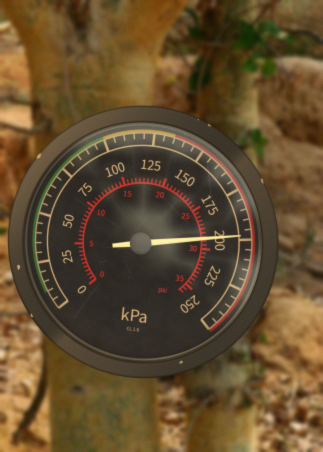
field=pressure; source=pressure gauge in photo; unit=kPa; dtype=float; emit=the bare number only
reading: 197.5
